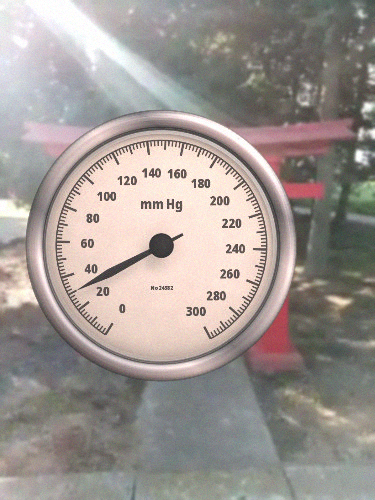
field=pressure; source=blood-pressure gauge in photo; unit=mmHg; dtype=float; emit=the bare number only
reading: 30
